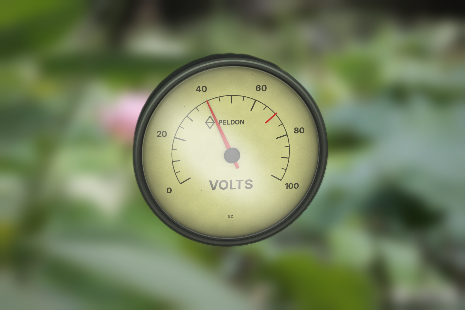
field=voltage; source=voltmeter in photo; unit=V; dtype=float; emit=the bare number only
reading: 40
